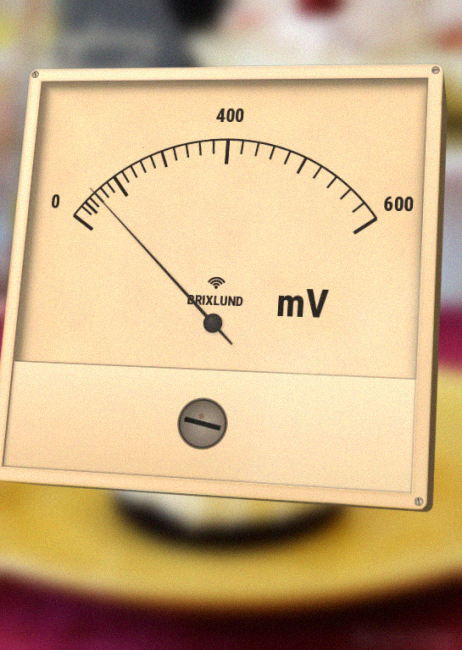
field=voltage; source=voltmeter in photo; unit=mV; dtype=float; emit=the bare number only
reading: 140
